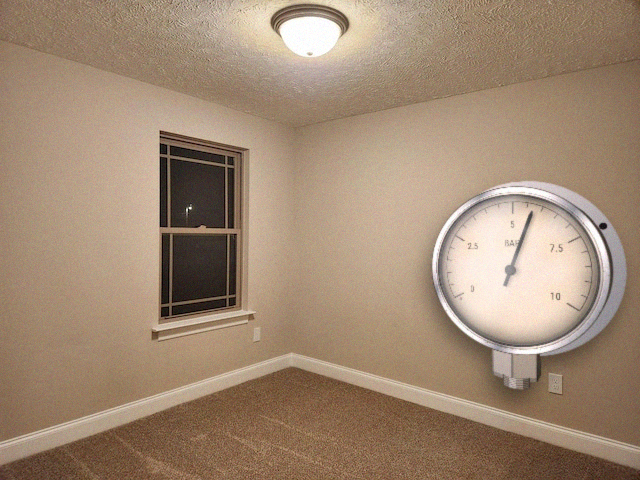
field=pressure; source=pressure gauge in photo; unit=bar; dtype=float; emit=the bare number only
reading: 5.75
